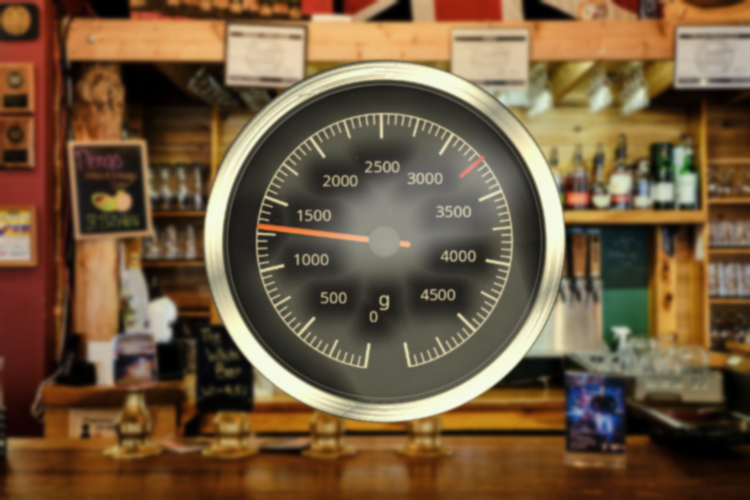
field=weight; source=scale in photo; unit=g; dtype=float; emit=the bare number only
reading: 1300
